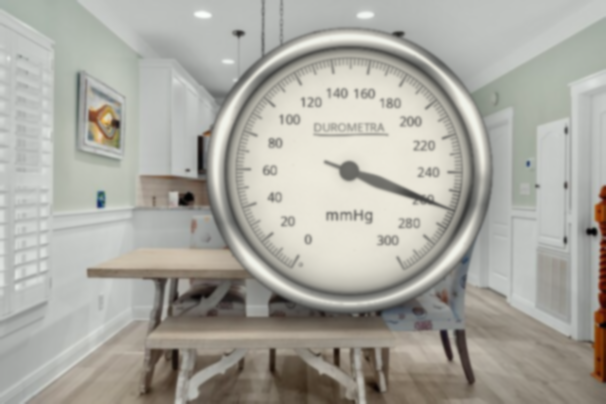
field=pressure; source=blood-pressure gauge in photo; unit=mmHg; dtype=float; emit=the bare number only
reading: 260
